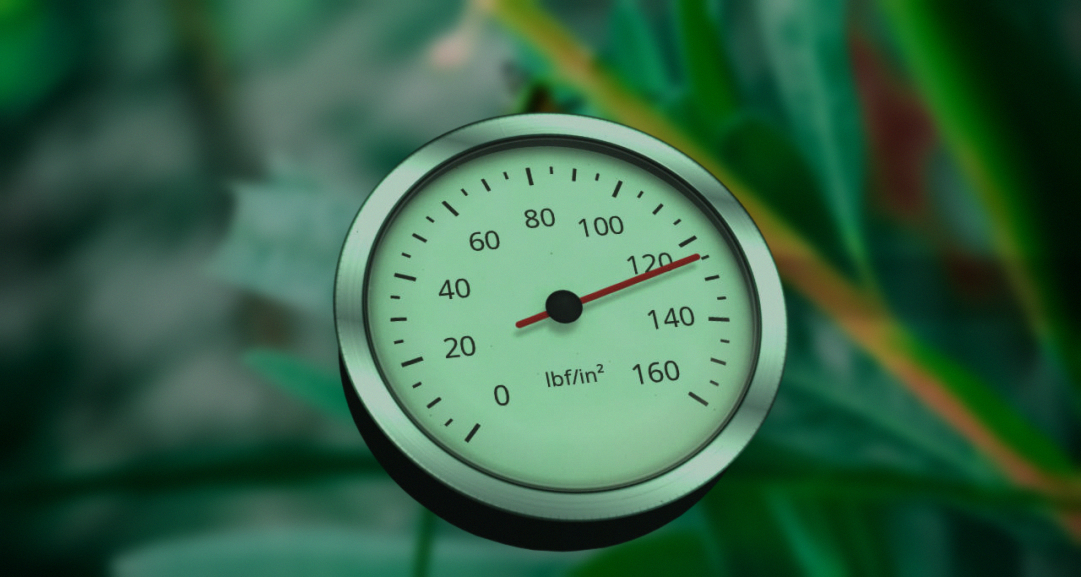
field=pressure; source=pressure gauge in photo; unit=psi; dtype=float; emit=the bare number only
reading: 125
